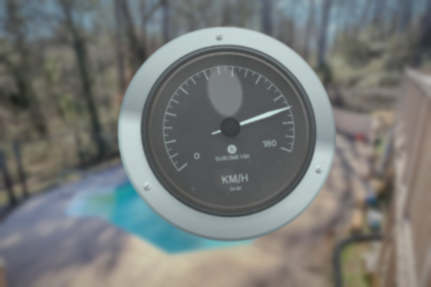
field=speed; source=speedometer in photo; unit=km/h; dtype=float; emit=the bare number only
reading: 150
